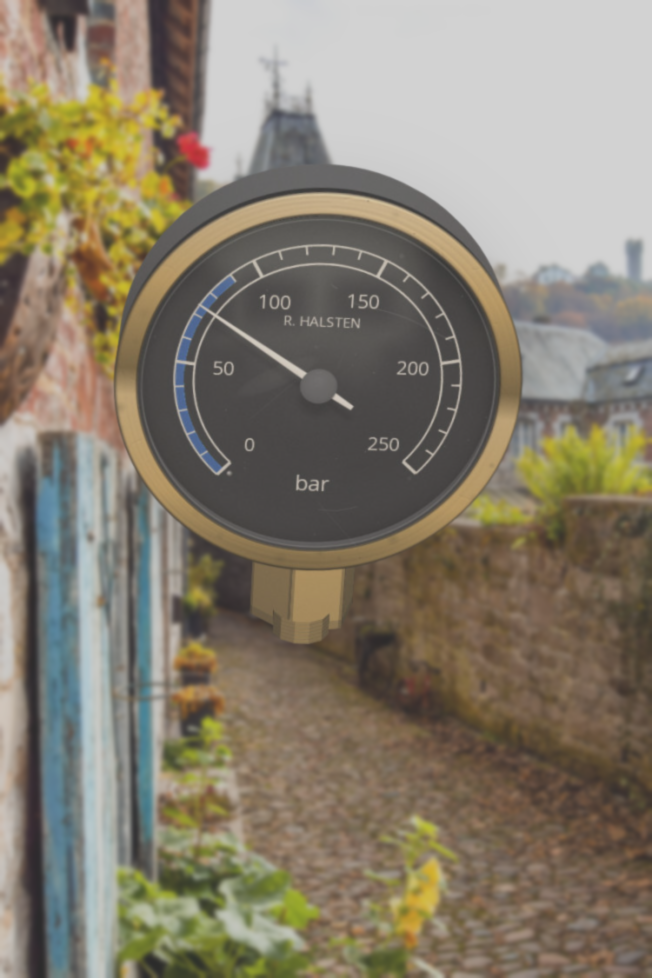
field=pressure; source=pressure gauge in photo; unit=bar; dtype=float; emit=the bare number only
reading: 75
